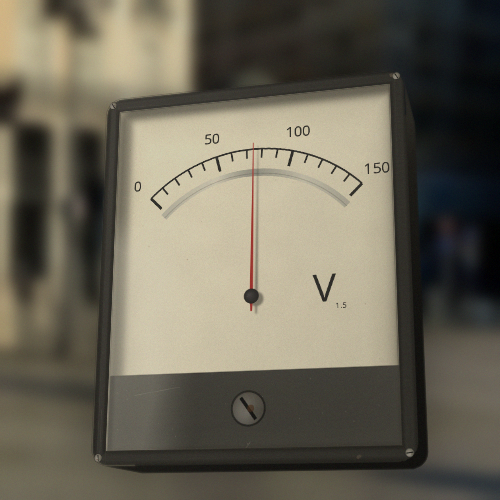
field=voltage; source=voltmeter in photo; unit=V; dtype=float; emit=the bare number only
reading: 75
